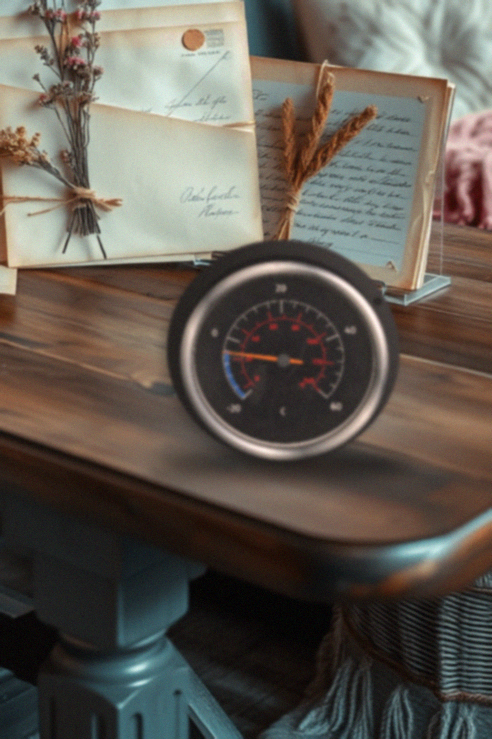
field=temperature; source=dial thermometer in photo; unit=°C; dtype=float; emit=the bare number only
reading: -4
